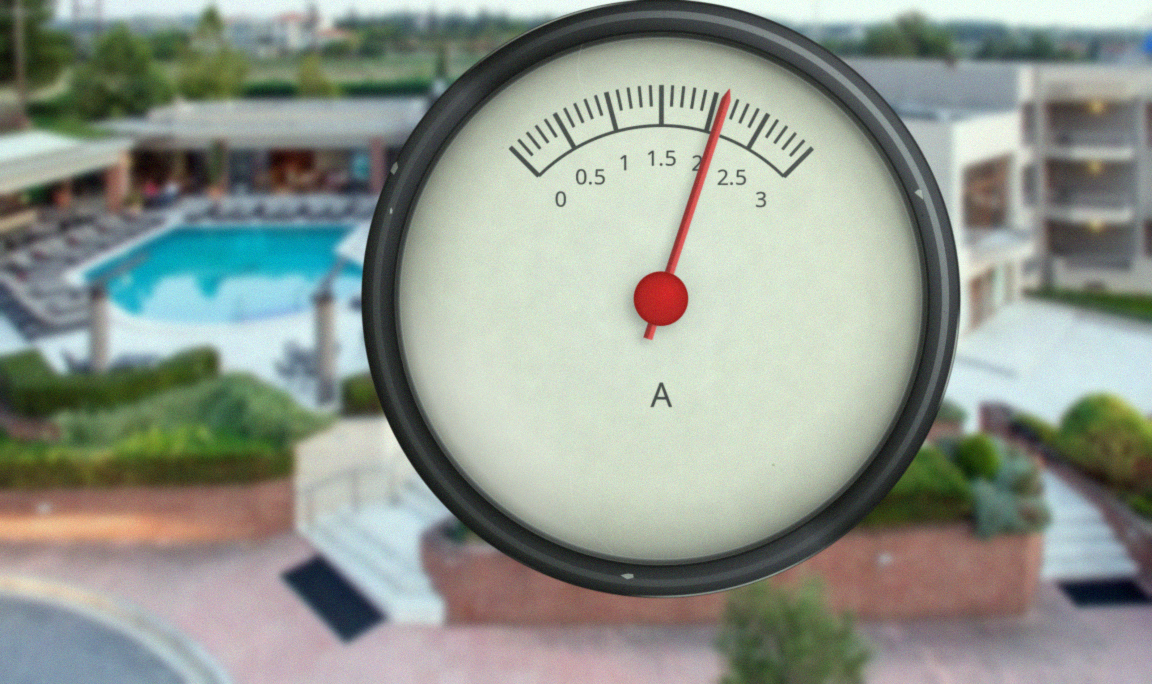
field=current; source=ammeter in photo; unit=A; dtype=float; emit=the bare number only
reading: 2.1
